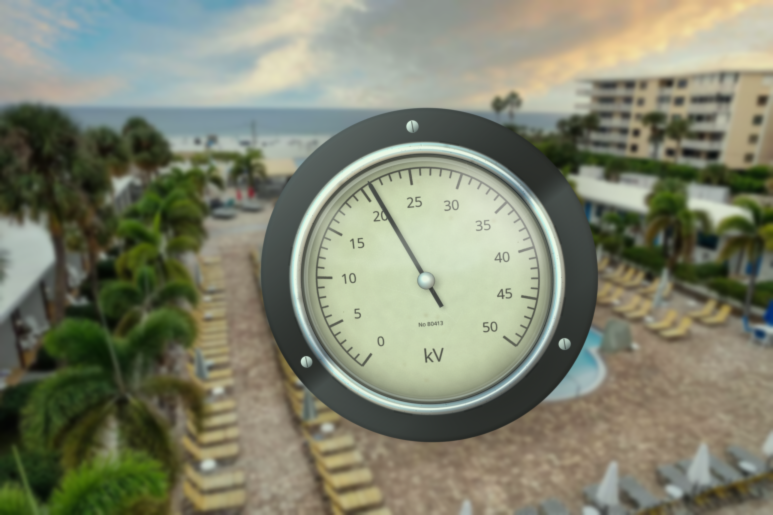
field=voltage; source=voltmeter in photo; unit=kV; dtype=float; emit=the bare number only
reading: 21
